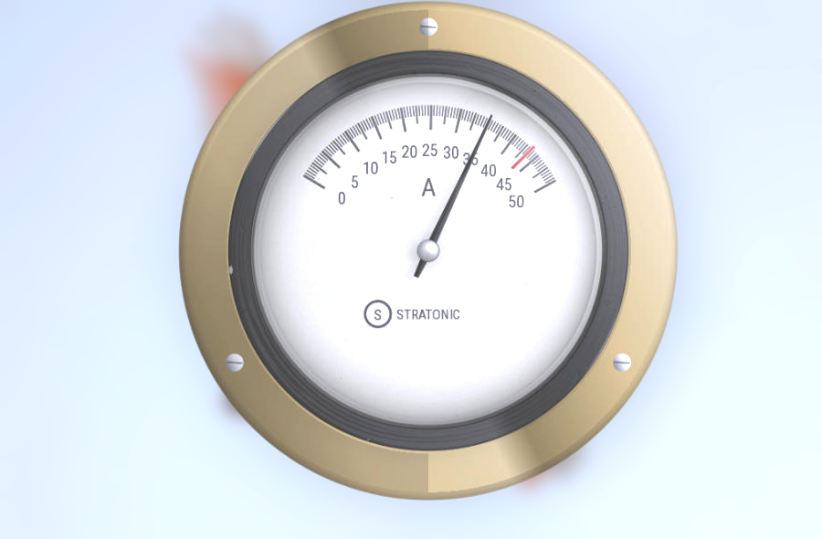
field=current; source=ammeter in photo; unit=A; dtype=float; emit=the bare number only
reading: 35
